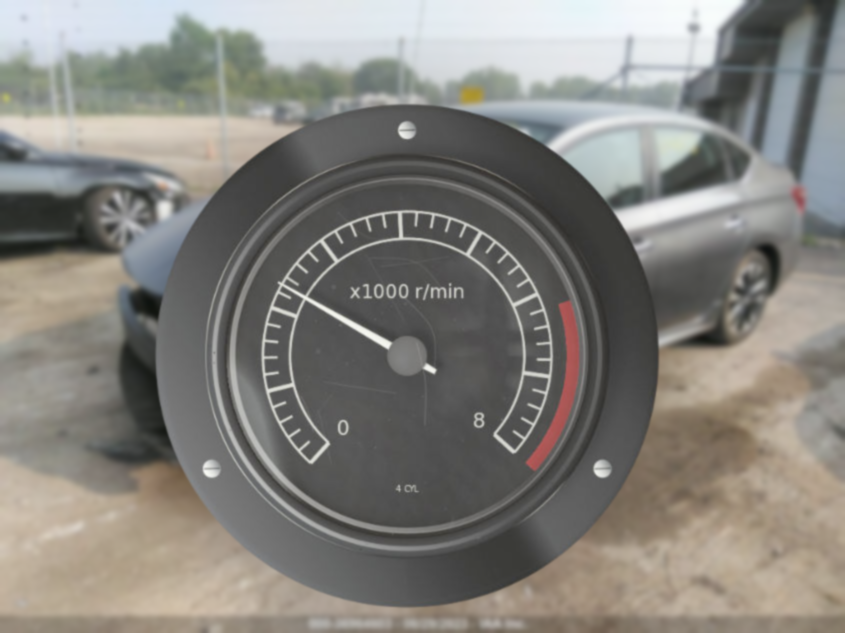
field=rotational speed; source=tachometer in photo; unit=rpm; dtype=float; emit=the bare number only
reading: 2300
